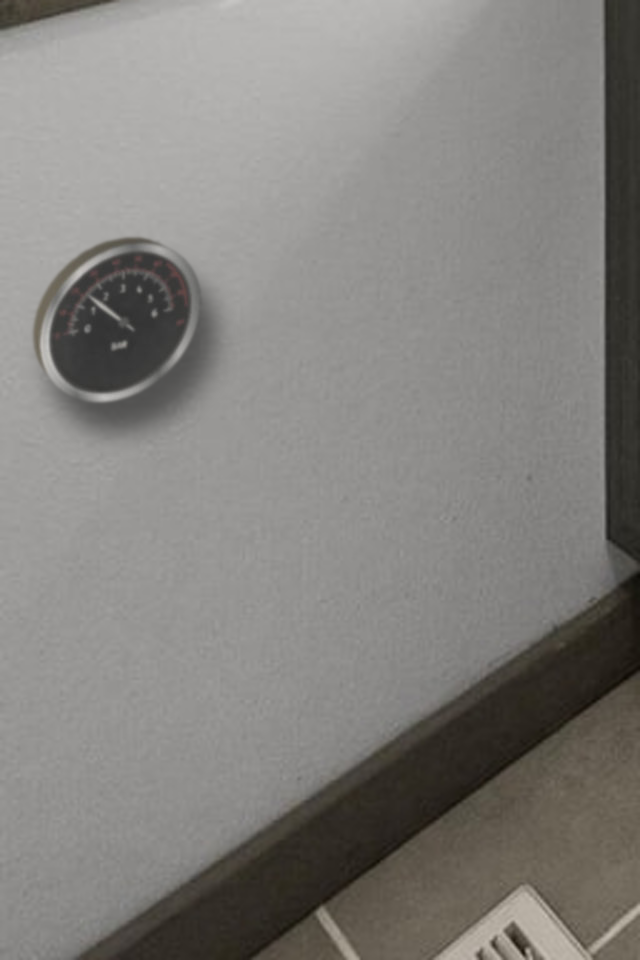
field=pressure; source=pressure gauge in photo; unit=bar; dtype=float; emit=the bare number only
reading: 1.5
